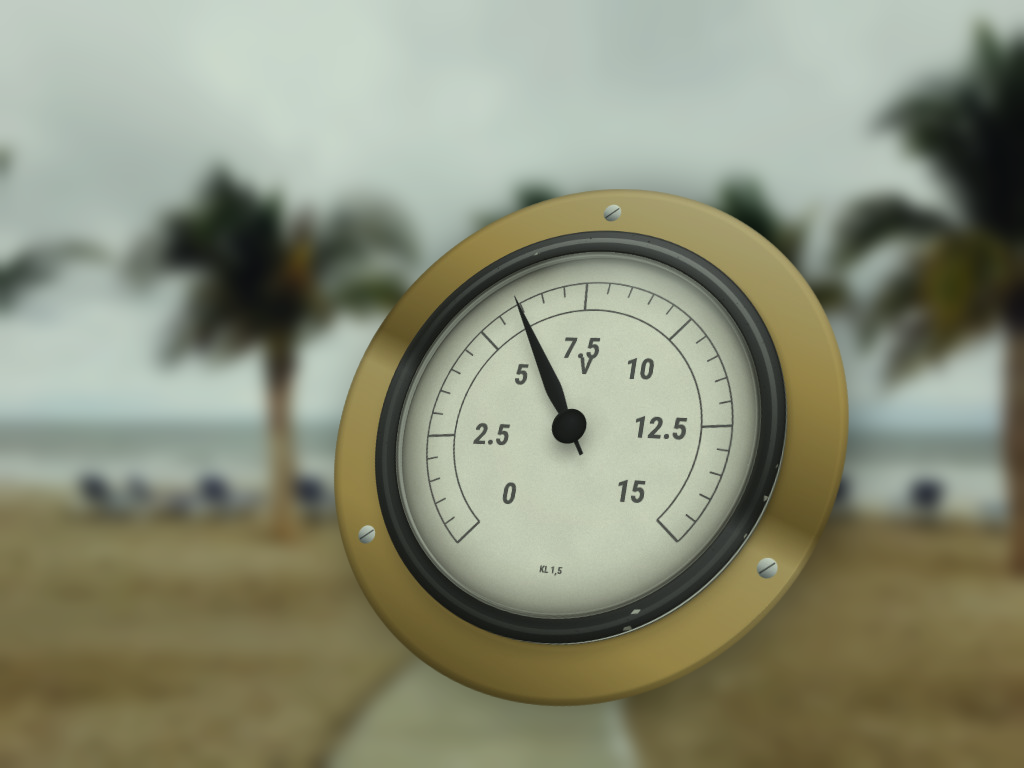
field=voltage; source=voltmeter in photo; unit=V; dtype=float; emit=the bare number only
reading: 6
